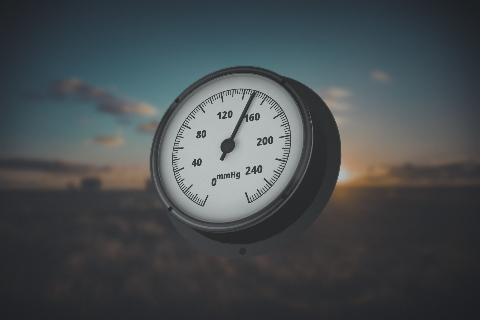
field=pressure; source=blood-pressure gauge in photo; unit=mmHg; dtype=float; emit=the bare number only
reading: 150
